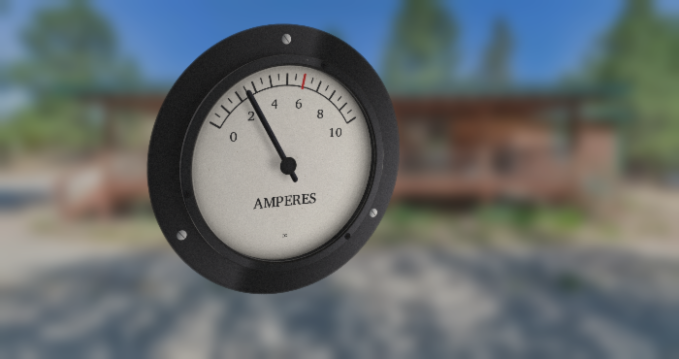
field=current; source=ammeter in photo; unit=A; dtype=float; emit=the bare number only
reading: 2.5
